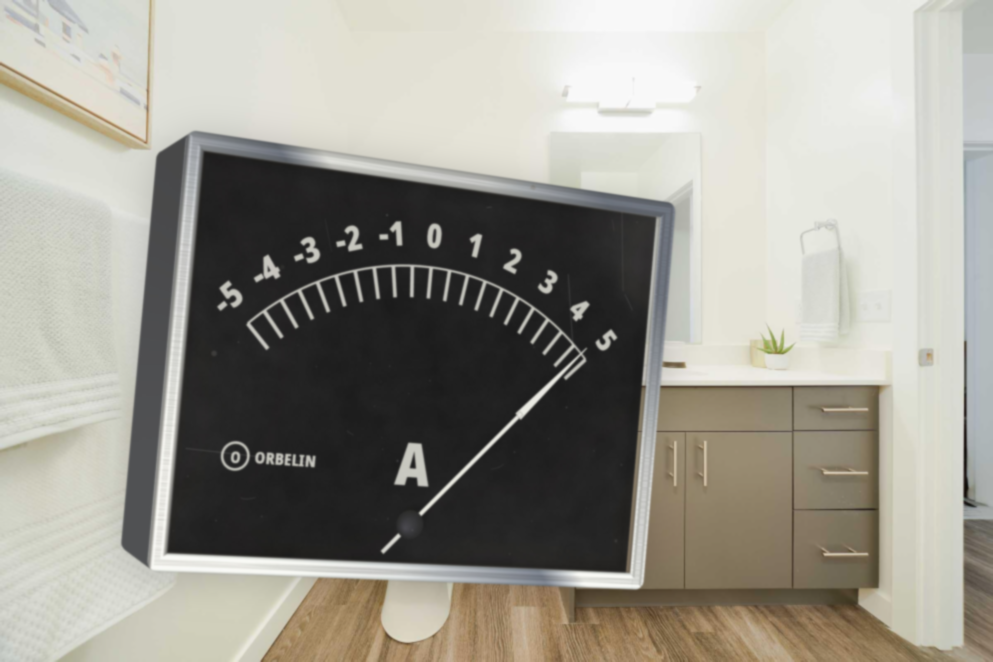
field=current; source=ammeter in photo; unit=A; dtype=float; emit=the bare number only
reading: 4.75
